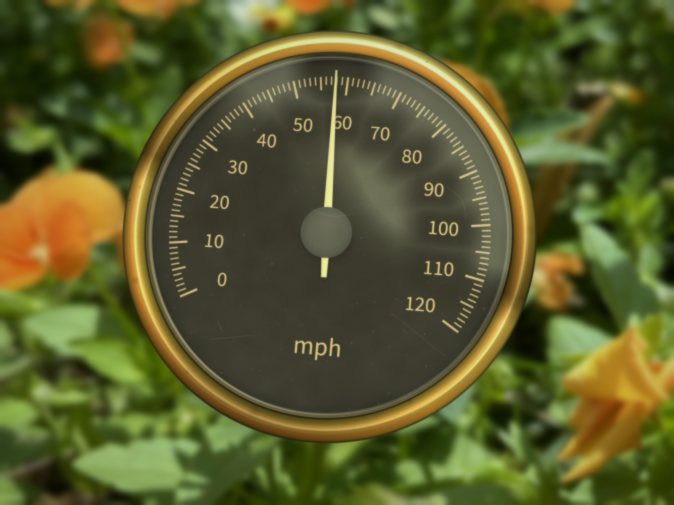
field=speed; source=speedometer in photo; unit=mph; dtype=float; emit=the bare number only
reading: 58
